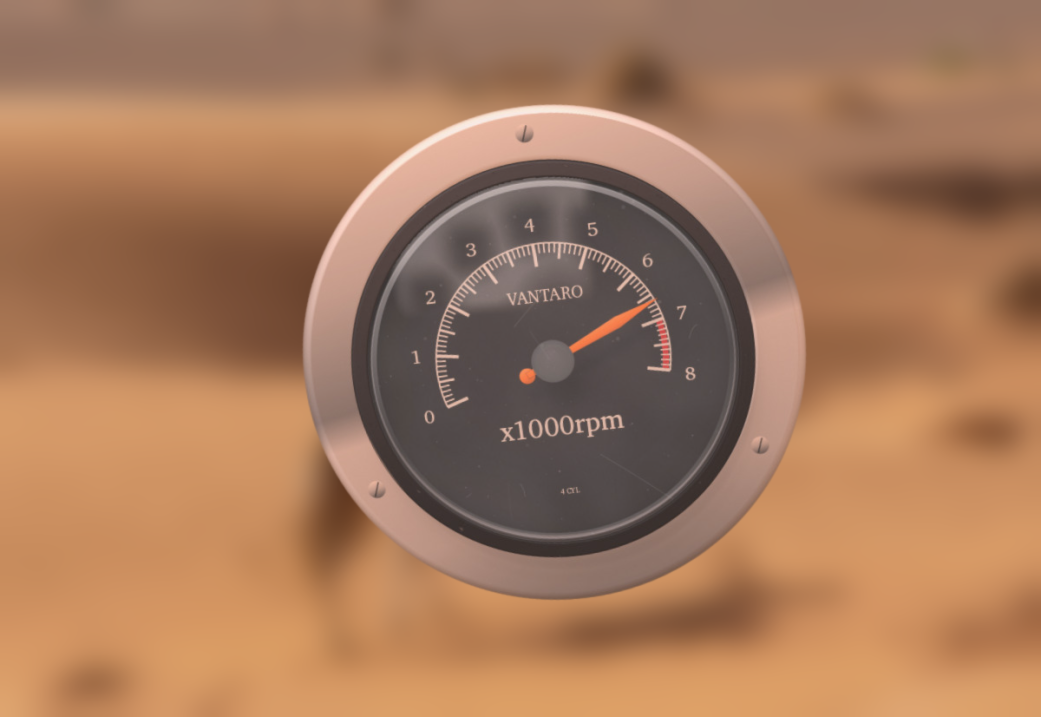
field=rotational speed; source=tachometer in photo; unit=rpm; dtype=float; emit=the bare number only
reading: 6600
